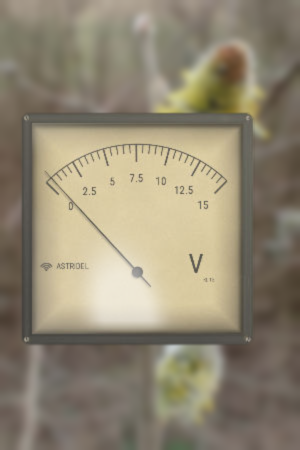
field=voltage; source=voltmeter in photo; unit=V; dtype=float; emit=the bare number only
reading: 0.5
